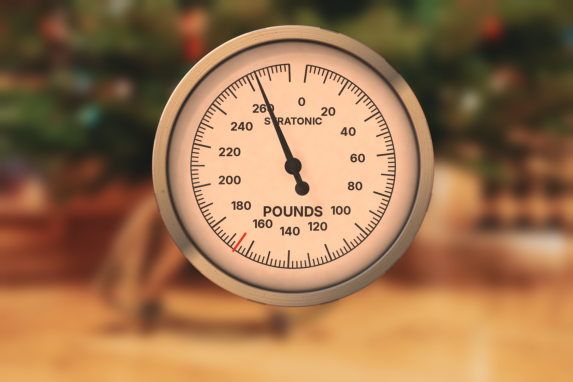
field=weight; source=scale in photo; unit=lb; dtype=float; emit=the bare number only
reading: 264
